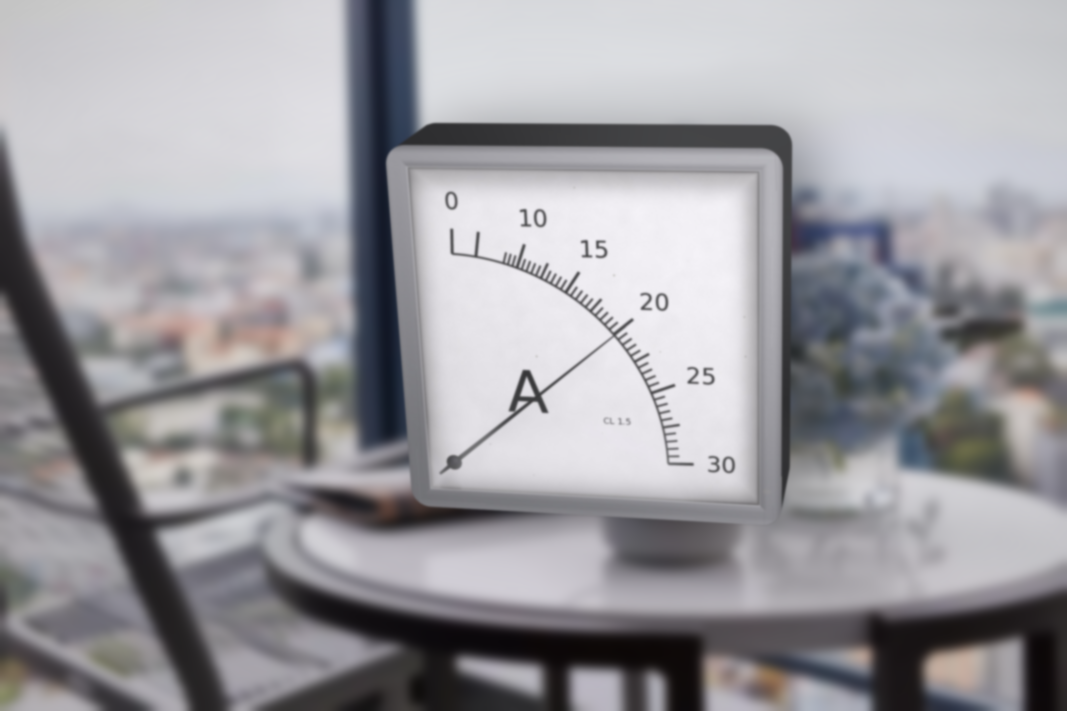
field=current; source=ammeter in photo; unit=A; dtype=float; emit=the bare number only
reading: 20
